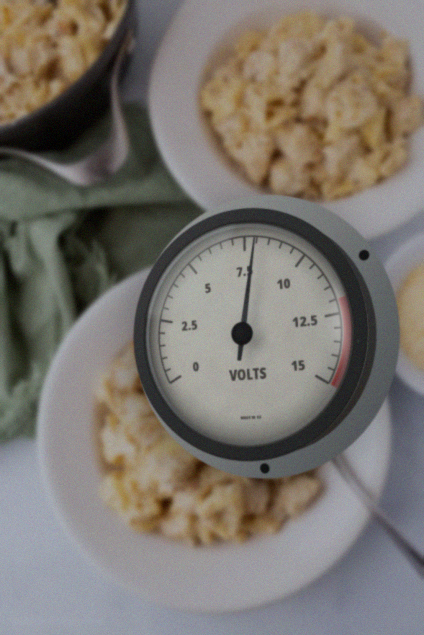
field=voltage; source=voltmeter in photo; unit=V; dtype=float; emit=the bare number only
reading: 8
